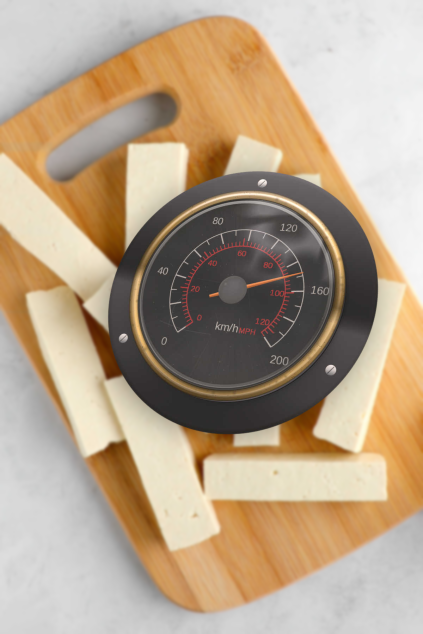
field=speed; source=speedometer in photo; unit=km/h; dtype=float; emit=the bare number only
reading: 150
